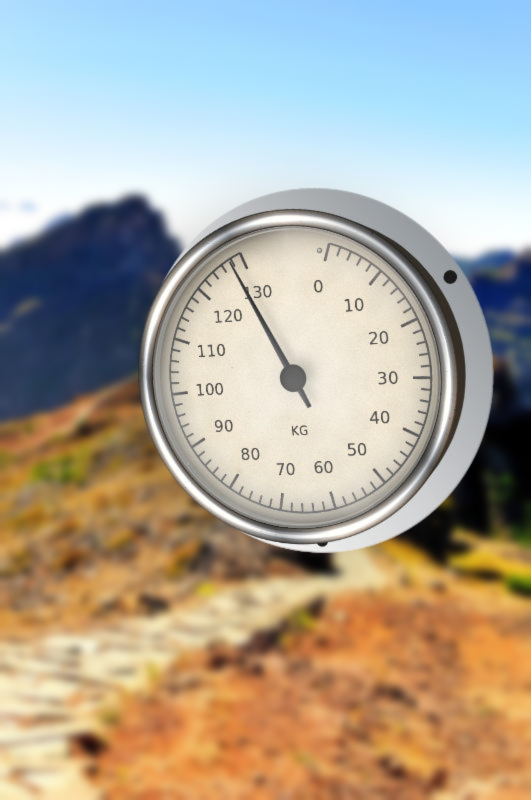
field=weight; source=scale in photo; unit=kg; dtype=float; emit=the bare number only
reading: 128
